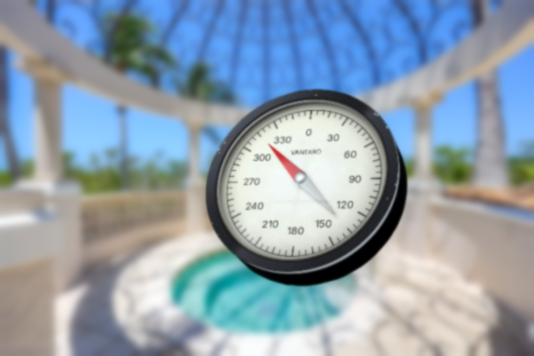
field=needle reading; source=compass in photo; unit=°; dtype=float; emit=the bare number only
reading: 315
